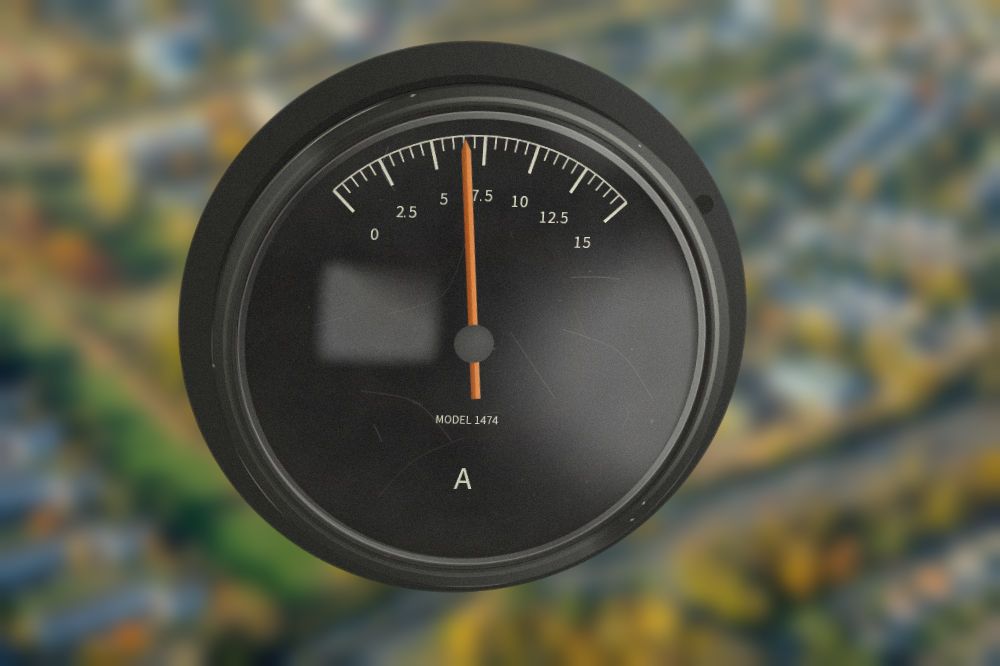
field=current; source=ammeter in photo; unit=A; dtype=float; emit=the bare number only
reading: 6.5
